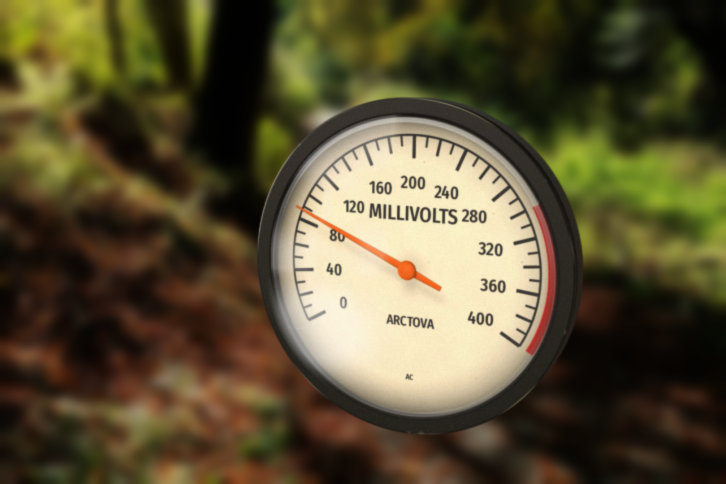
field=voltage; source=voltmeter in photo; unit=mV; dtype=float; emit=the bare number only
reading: 90
